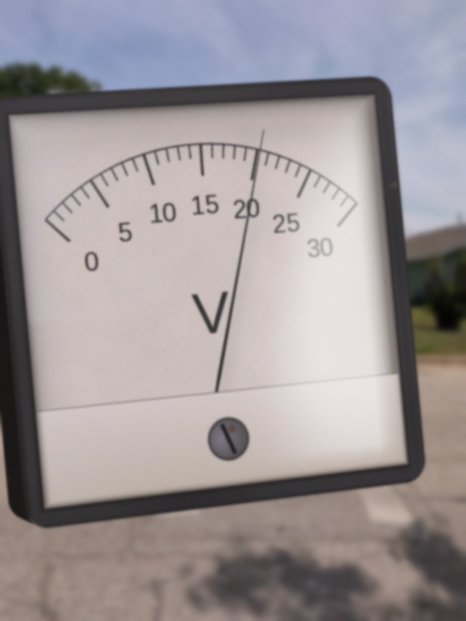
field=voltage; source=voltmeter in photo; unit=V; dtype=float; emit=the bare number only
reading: 20
